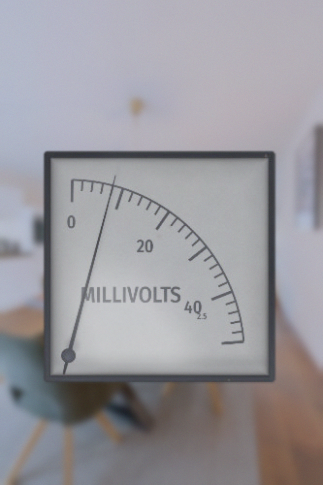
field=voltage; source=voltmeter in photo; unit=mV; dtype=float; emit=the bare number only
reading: 8
